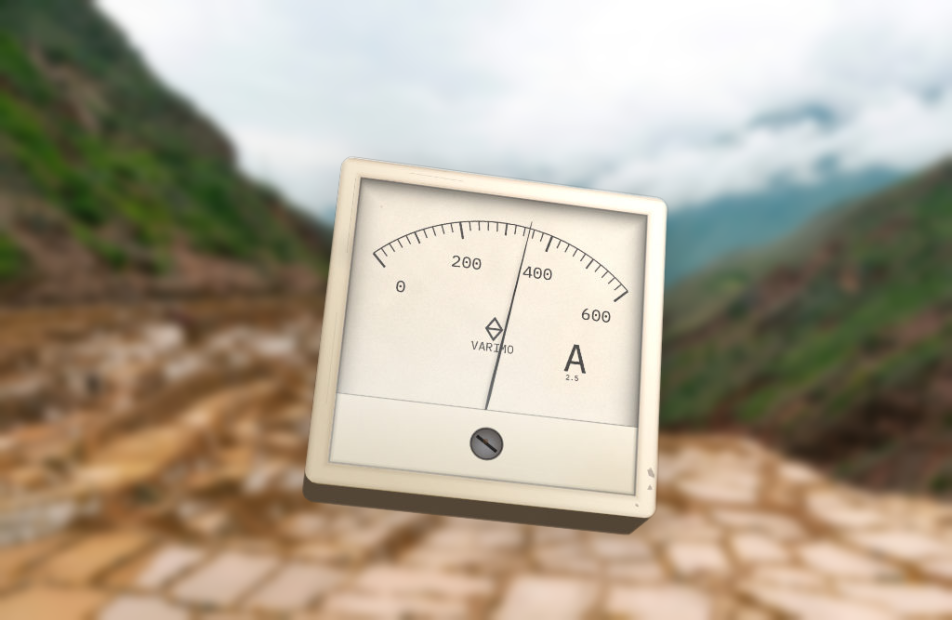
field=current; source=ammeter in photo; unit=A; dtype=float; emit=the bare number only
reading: 350
